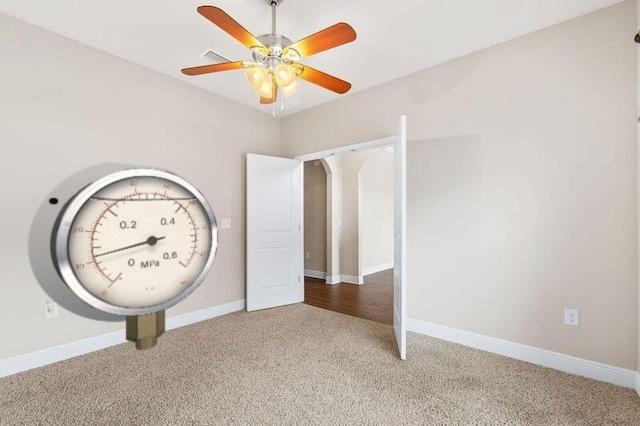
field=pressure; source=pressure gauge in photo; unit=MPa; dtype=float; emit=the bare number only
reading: 0.08
